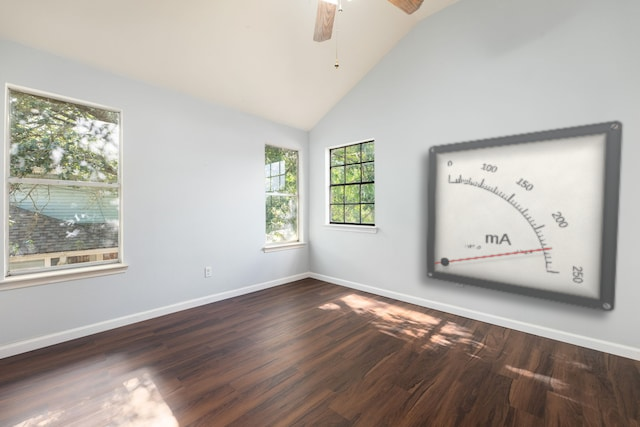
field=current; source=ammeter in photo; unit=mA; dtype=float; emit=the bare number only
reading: 225
